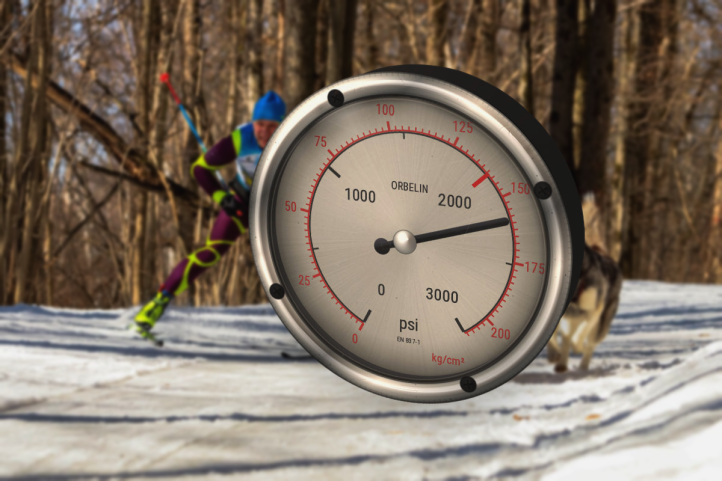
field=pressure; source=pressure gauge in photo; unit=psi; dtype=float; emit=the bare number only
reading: 2250
